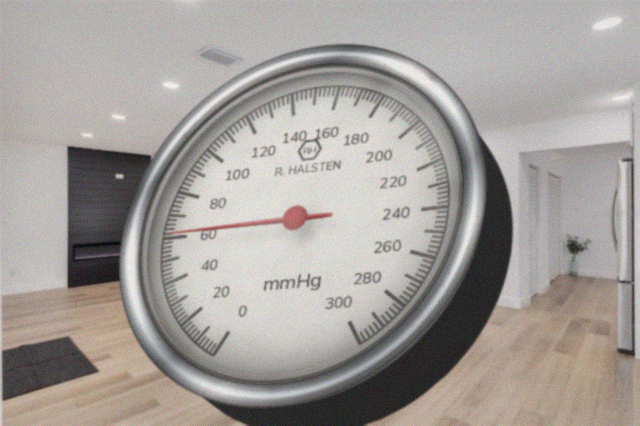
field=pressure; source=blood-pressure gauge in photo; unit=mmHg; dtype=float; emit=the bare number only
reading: 60
